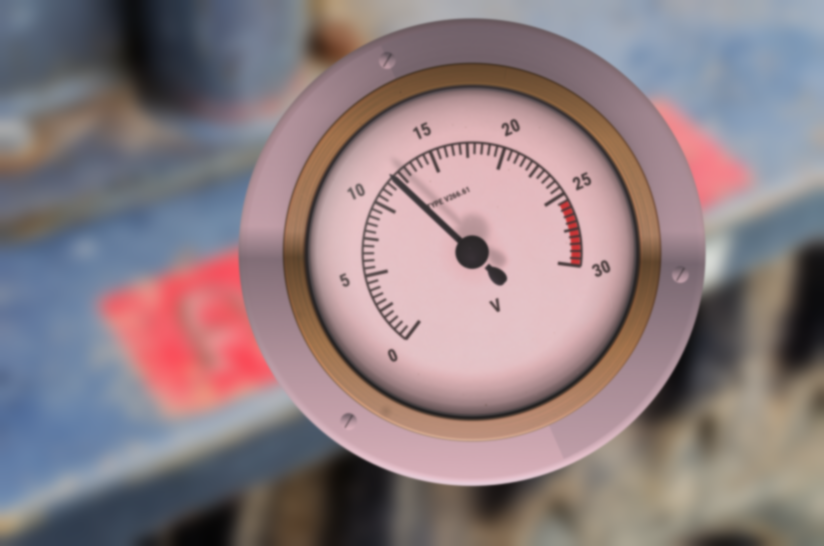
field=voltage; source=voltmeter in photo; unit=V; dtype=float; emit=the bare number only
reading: 12
